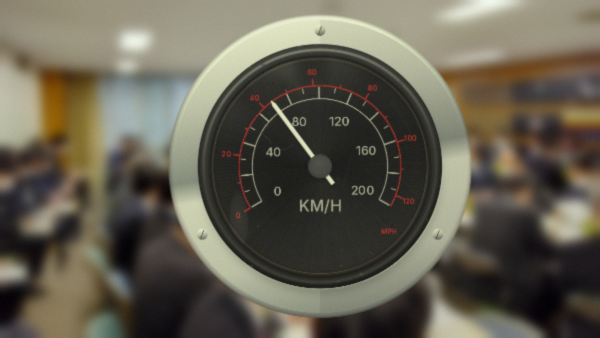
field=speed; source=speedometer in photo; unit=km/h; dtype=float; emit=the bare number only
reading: 70
